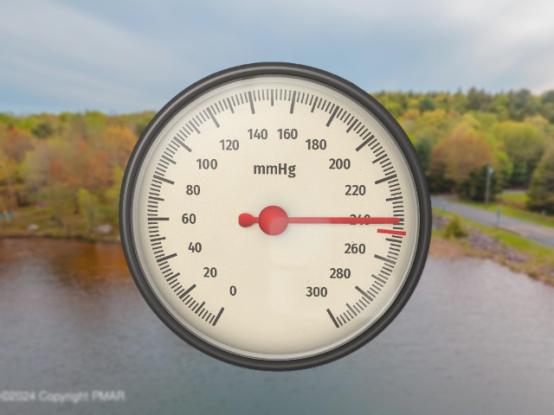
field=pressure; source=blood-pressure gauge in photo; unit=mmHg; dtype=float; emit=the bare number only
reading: 240
